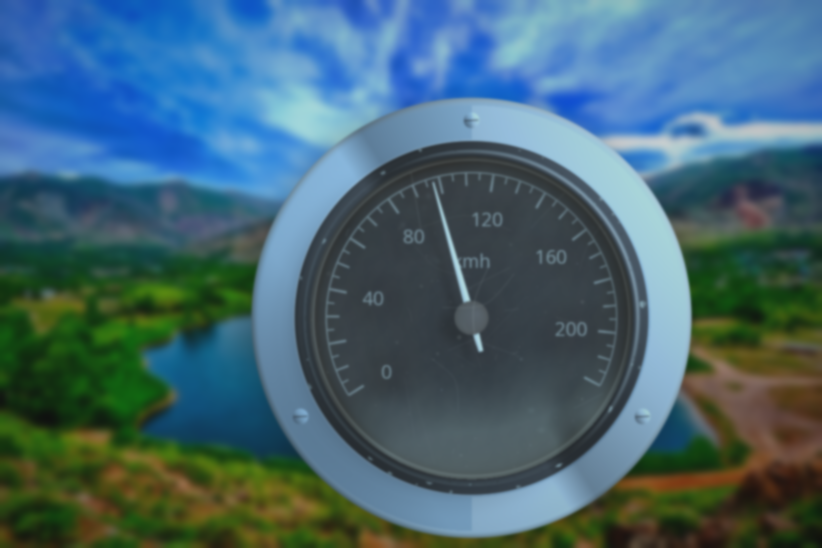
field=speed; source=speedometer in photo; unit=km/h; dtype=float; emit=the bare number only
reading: 97.5
